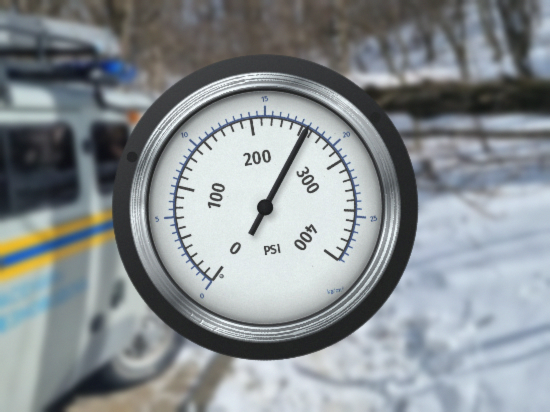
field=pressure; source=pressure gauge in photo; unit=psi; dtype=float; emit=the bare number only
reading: 255
